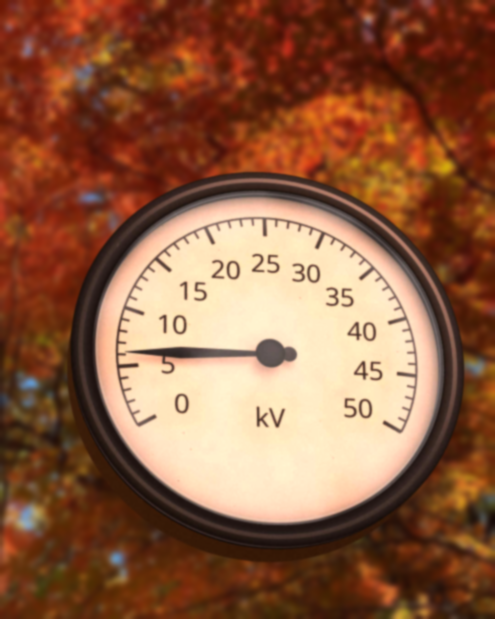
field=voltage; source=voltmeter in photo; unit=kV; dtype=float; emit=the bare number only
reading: 6
